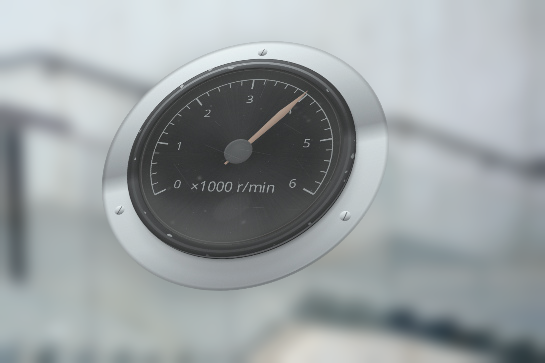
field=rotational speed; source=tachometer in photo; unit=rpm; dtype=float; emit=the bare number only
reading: 4000
